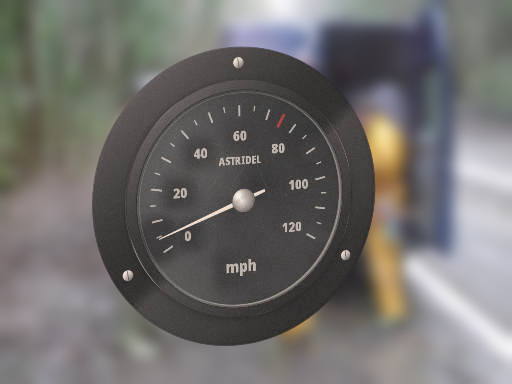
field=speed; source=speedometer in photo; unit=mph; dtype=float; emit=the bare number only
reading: 5
